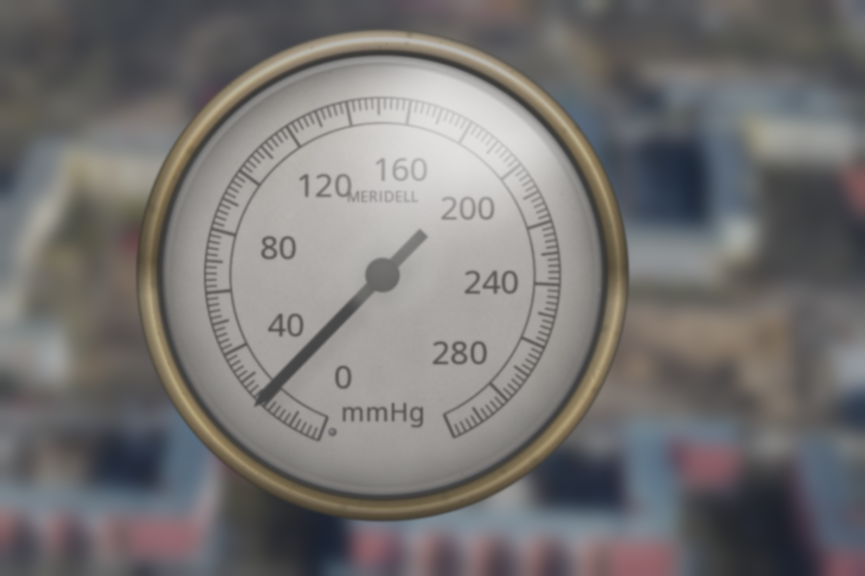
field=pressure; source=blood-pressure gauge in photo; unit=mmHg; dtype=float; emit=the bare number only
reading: 22
